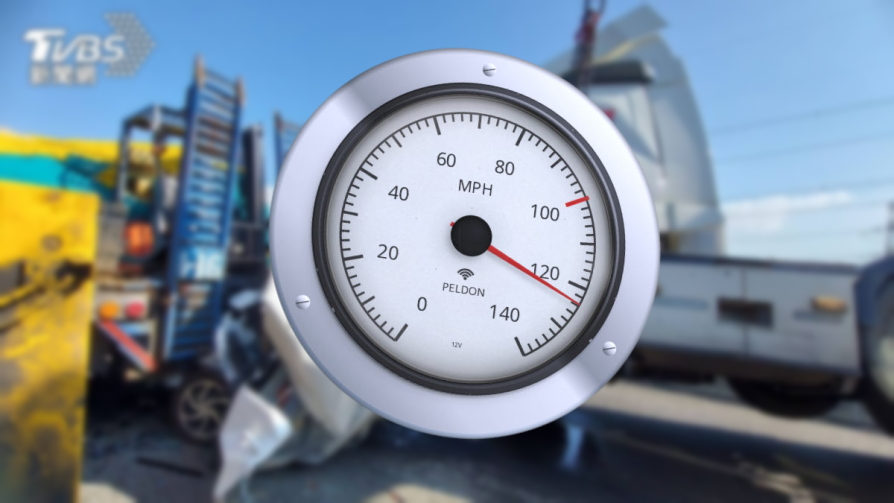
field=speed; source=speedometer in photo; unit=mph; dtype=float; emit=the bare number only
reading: 124
